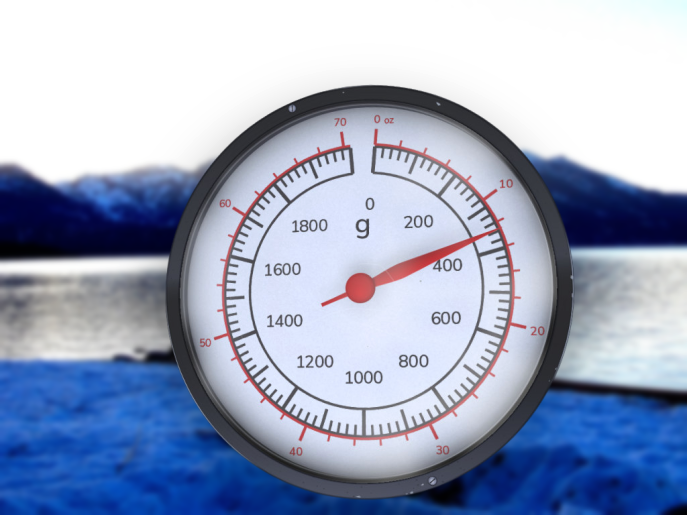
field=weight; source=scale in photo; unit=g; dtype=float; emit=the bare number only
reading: 360
